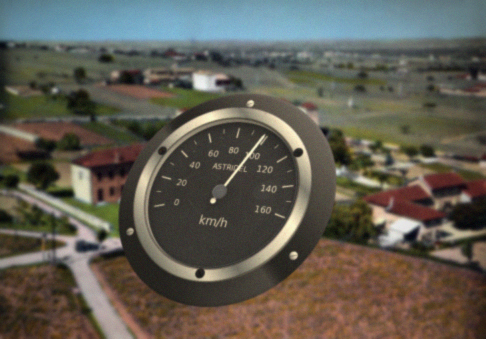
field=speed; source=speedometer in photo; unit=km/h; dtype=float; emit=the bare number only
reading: 100
